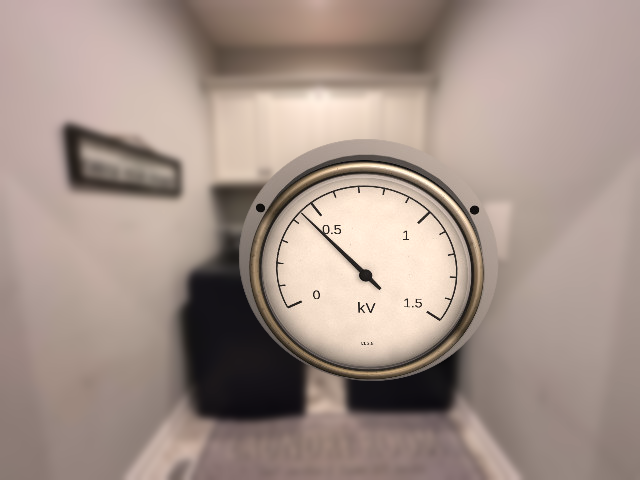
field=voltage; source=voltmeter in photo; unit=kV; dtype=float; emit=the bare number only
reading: 0.45
